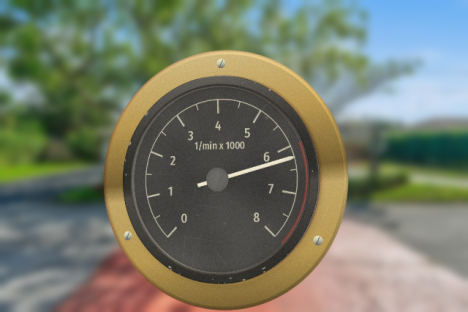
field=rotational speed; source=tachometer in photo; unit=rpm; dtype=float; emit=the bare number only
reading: 6250
